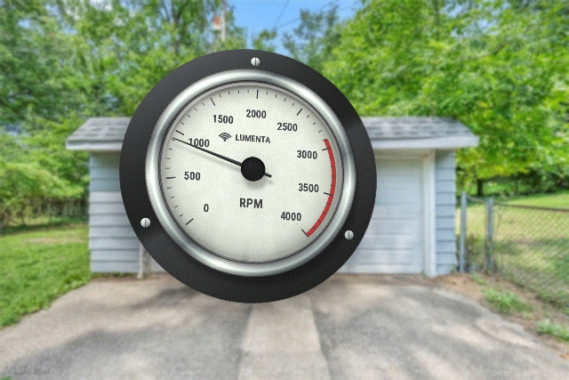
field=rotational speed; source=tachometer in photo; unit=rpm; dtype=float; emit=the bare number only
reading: 900
